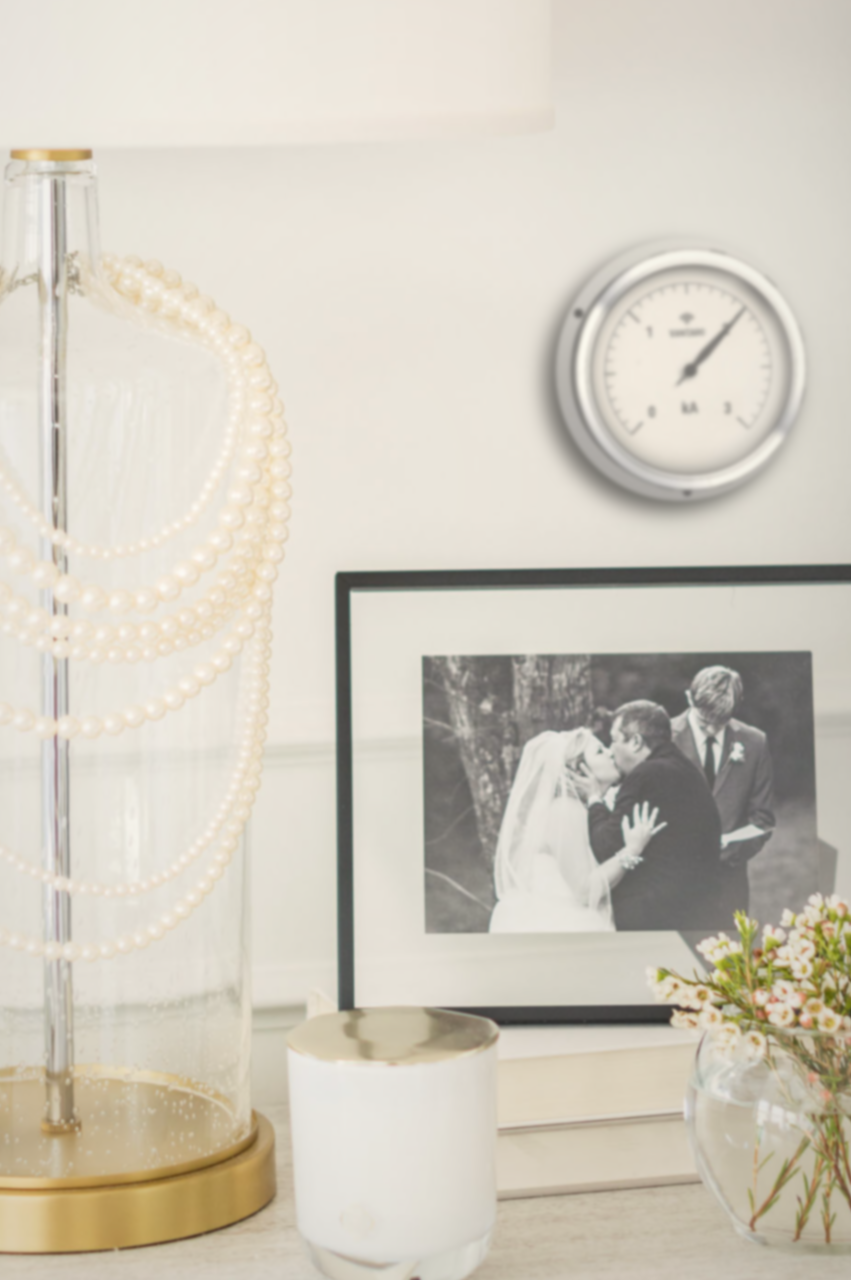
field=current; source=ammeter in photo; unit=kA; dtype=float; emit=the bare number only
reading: 2
